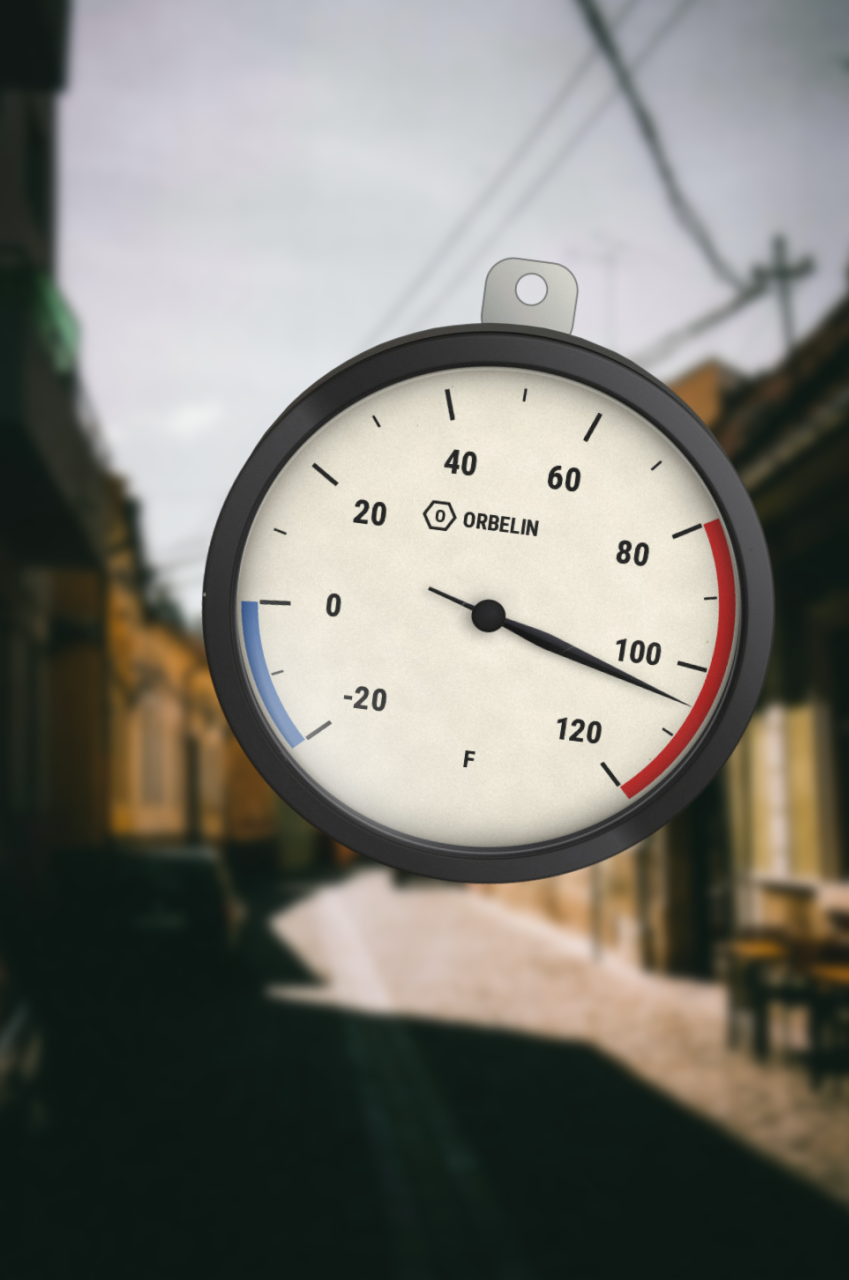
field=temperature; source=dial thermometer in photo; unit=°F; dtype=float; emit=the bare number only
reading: 105
